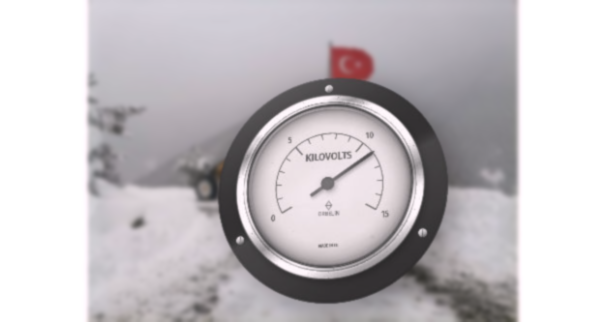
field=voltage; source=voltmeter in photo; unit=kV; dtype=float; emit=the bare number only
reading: 11
